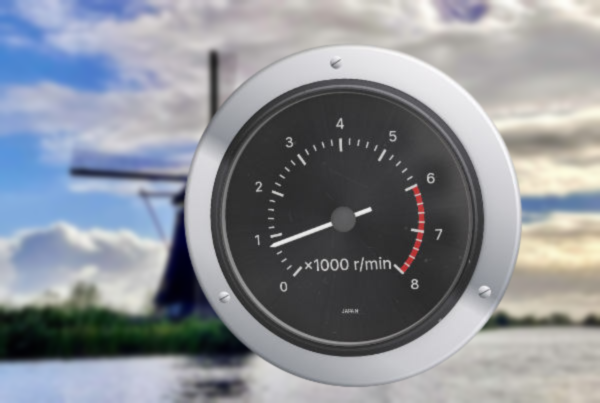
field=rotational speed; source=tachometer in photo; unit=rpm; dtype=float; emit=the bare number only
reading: 800
